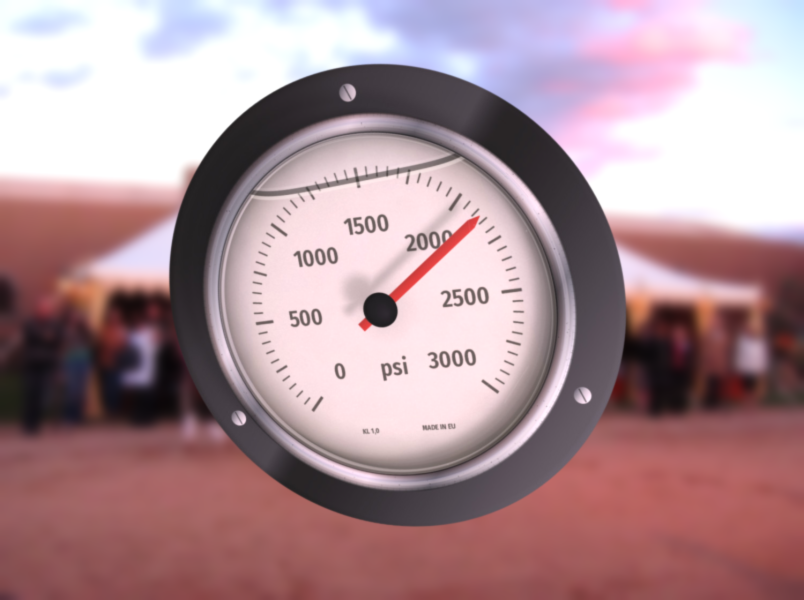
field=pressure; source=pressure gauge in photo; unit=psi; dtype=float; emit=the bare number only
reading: 2125
